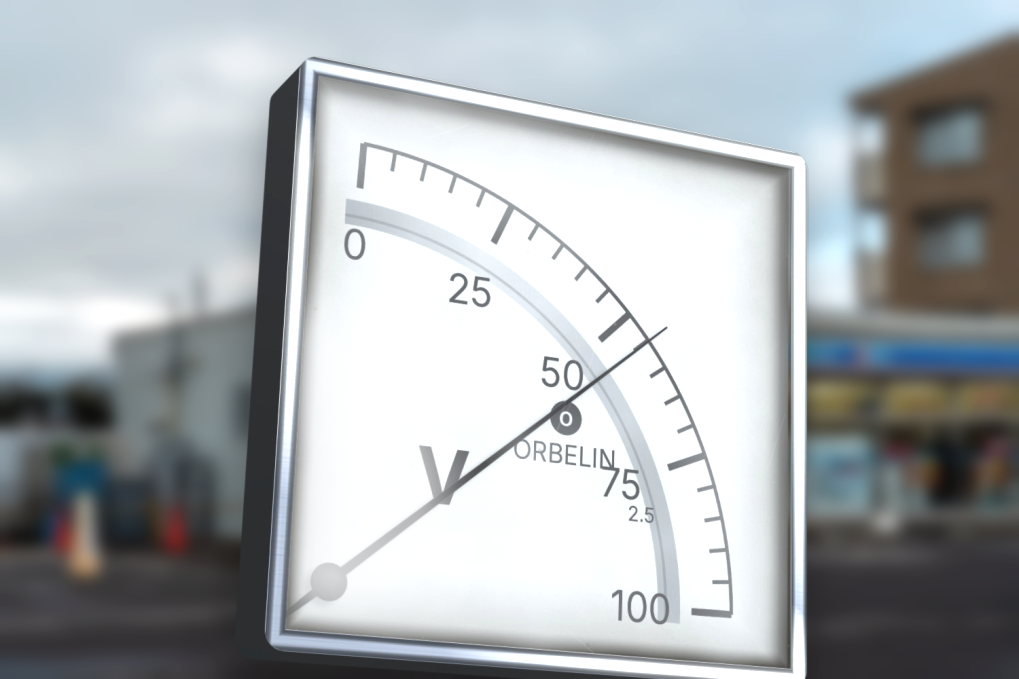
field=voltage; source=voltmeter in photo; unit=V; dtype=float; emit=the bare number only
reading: 55
